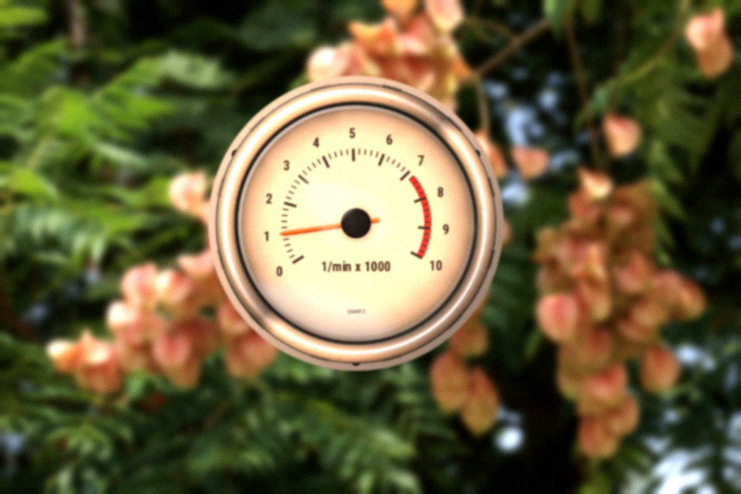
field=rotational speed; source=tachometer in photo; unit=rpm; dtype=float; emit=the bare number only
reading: 1000
